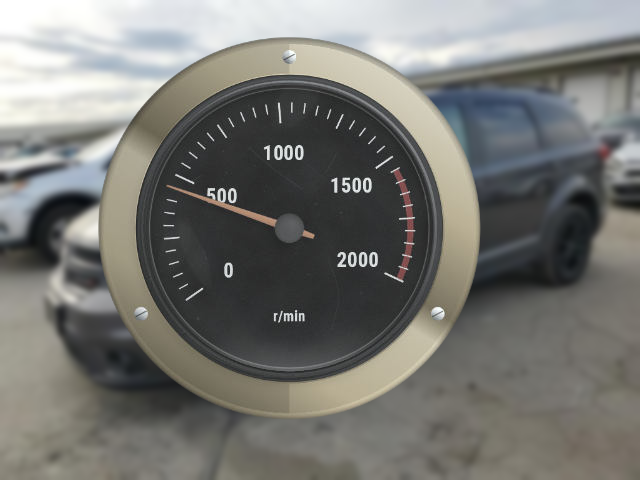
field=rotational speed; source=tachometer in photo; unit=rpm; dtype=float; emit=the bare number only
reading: 450
